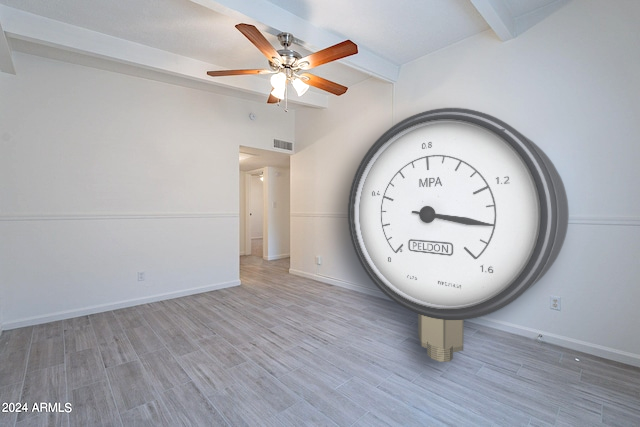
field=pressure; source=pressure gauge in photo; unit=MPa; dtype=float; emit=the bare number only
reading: 1.4
